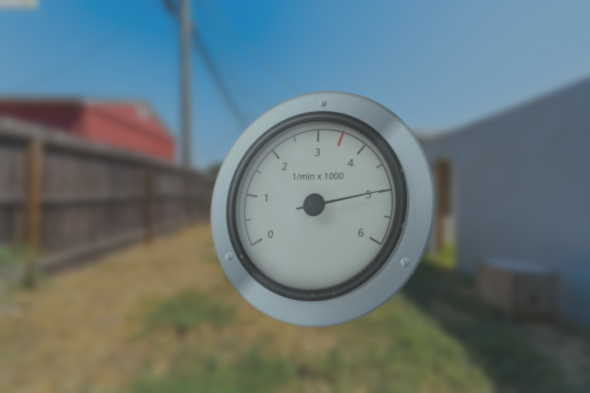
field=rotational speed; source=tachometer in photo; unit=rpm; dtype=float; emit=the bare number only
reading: 5000
